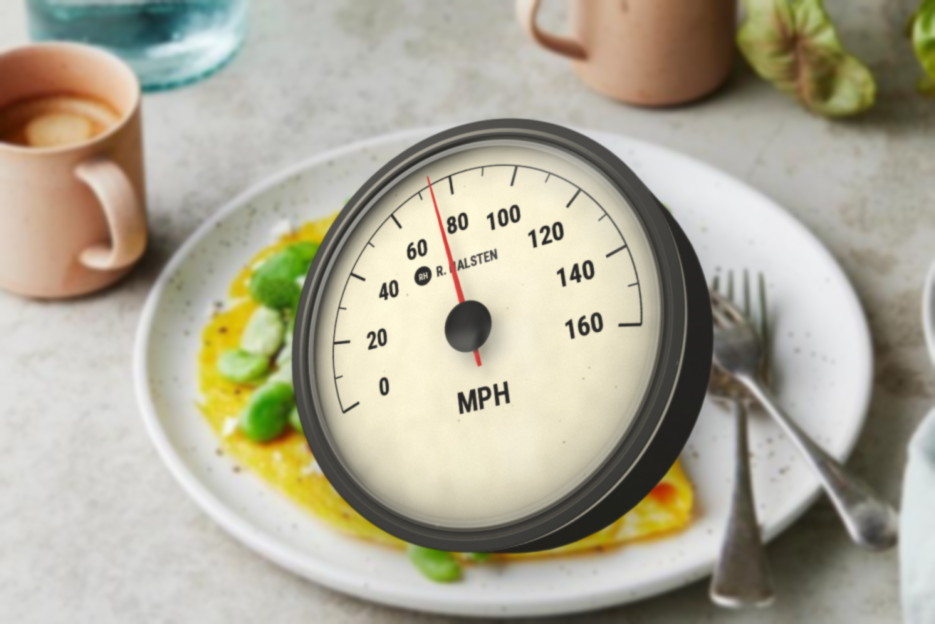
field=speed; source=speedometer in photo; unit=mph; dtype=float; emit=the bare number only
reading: 75
